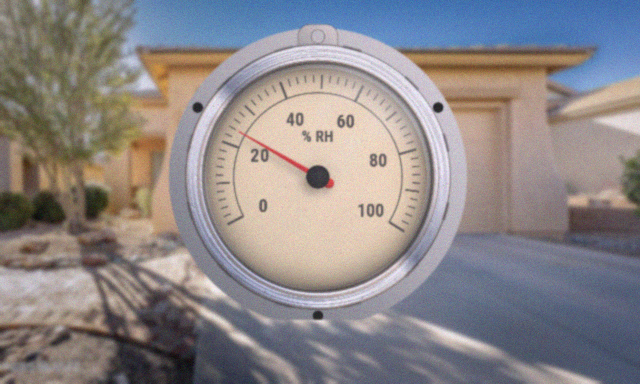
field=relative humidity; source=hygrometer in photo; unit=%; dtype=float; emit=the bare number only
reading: 24
